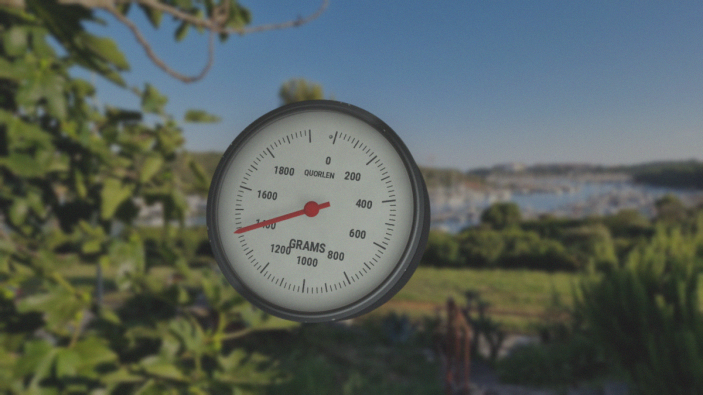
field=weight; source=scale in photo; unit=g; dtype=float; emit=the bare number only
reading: 1400
